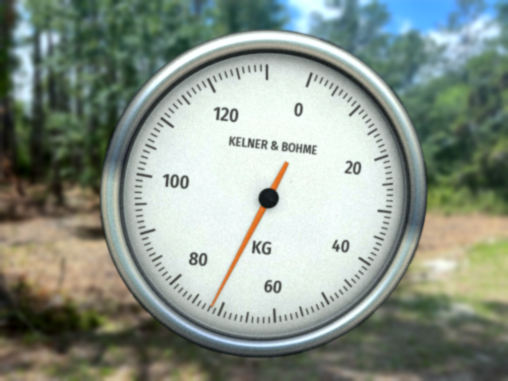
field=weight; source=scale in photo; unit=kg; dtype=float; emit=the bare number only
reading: 72
